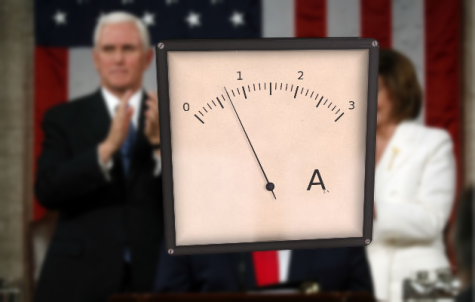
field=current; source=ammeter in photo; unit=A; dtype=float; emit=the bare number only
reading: 0.7
